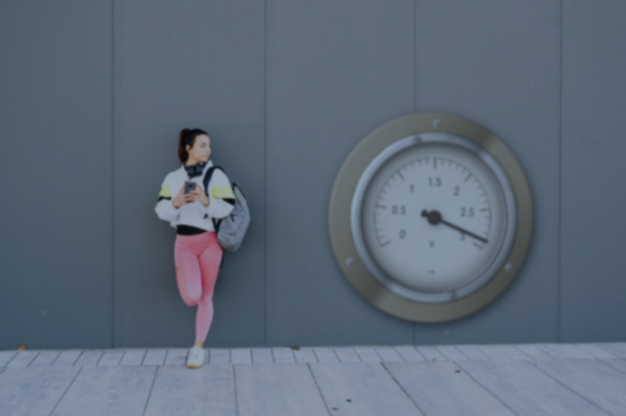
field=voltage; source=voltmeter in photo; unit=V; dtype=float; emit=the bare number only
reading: 2.9
